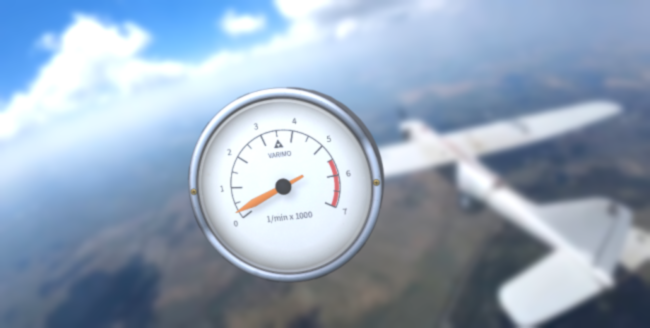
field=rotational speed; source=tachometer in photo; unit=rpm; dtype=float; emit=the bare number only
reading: 250
